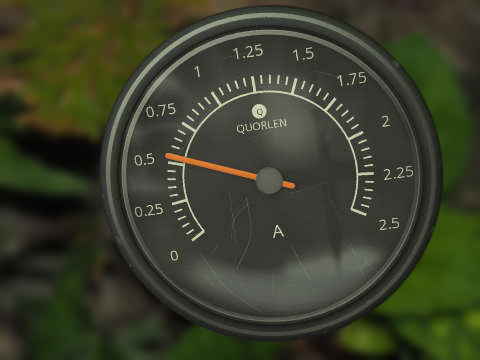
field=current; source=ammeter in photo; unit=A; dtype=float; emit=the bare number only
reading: 0.55
